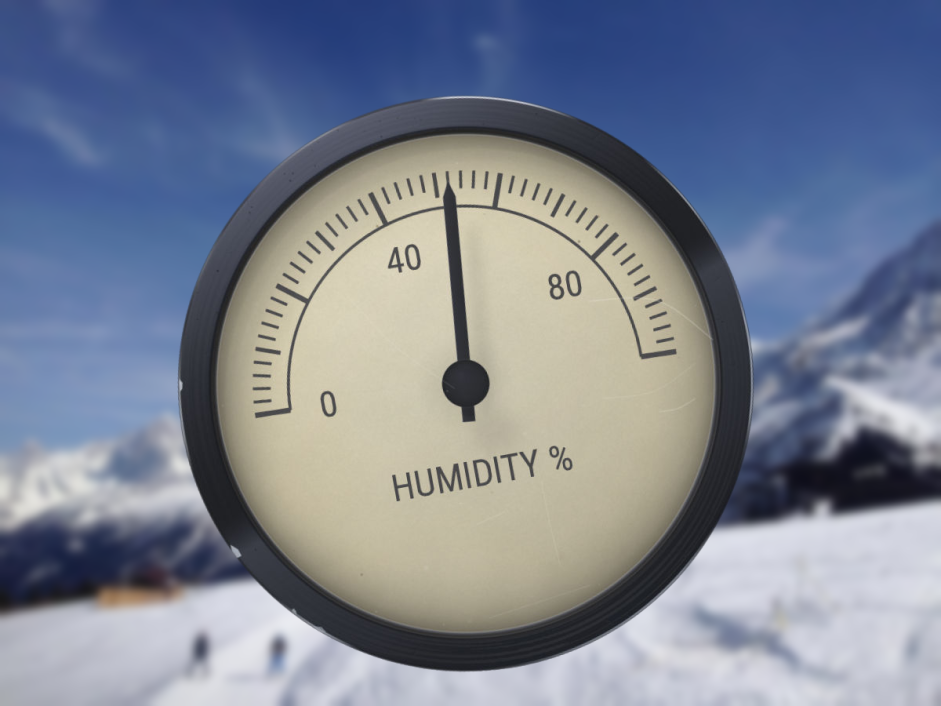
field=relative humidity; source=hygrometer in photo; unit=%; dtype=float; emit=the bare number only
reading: 52
